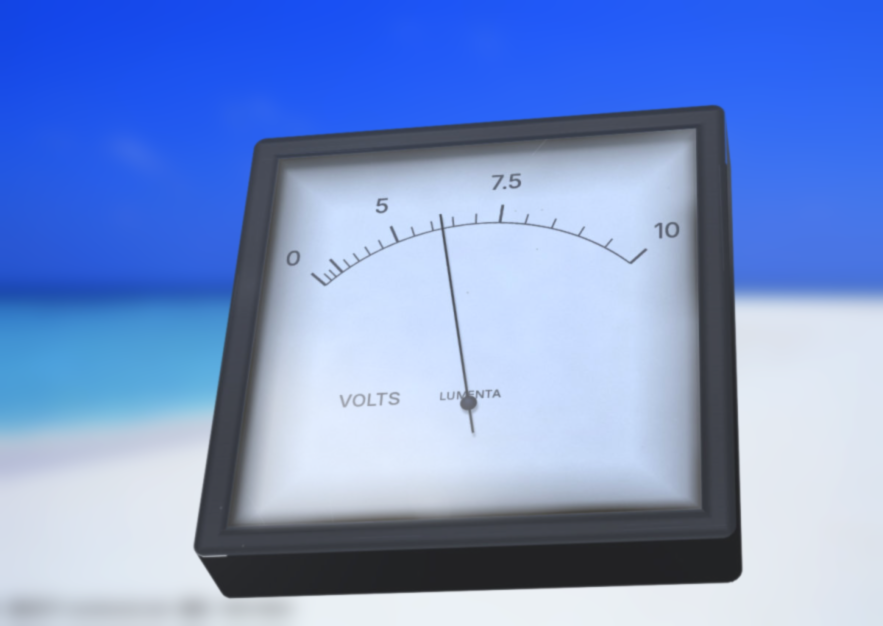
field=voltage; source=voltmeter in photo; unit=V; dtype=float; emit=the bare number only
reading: 6.25
